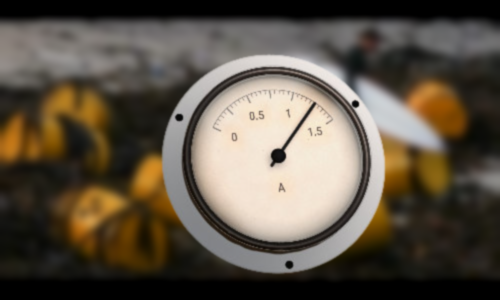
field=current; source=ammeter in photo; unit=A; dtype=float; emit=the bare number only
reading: 1.25
